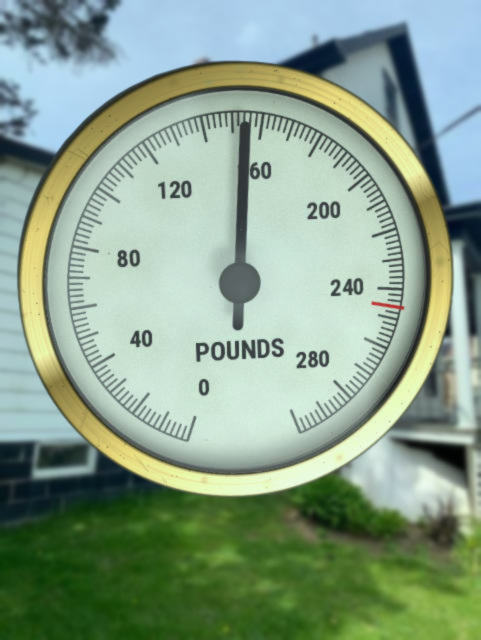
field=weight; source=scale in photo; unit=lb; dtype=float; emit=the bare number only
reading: 154
